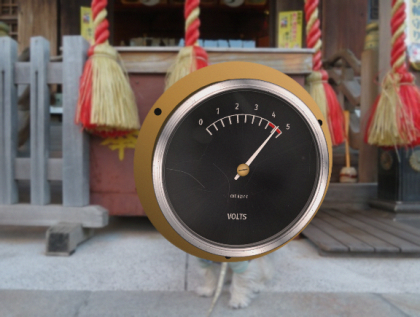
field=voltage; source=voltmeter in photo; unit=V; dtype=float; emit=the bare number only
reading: 4.5
